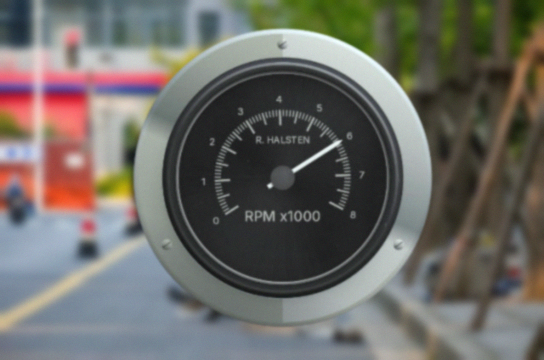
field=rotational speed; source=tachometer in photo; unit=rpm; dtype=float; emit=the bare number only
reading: 6000
